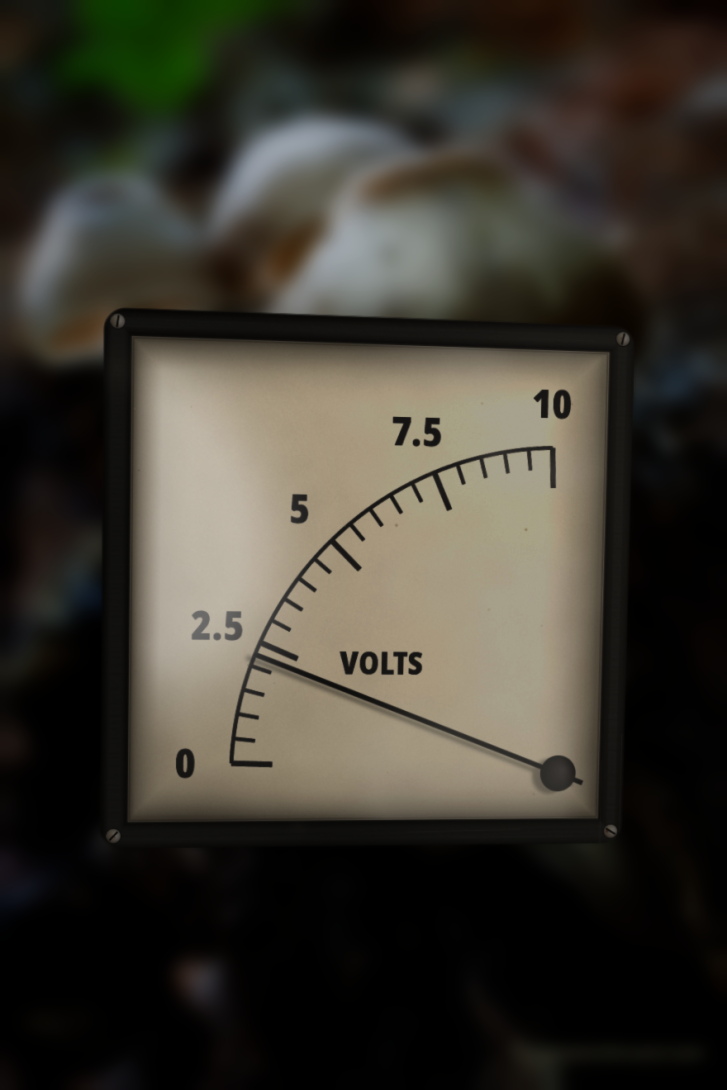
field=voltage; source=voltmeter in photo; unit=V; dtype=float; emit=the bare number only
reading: 2.25
